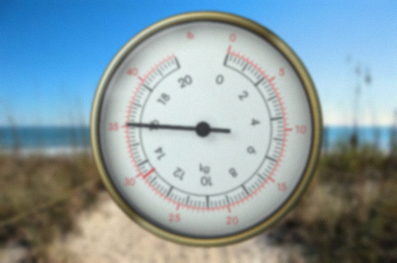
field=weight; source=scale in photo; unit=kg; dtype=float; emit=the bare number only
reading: 16
